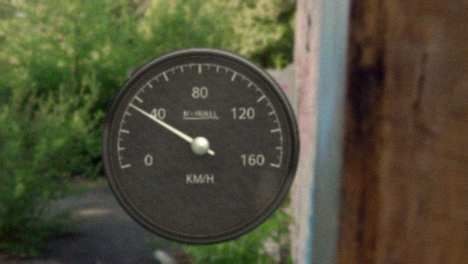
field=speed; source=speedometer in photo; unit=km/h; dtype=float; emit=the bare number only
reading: 35
